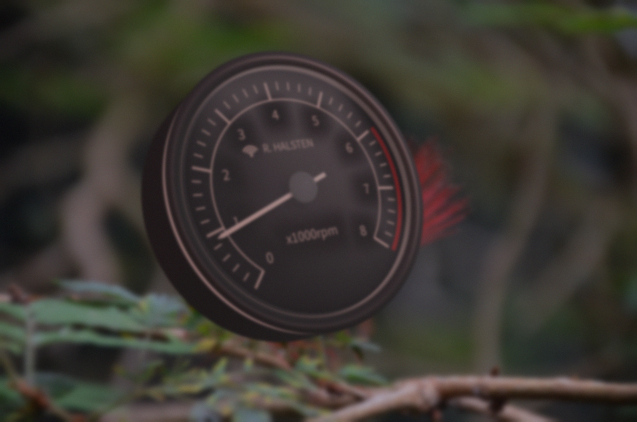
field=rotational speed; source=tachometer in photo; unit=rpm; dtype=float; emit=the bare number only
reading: 900
